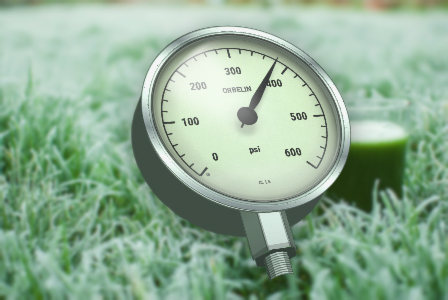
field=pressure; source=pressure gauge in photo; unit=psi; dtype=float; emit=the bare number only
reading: 380
